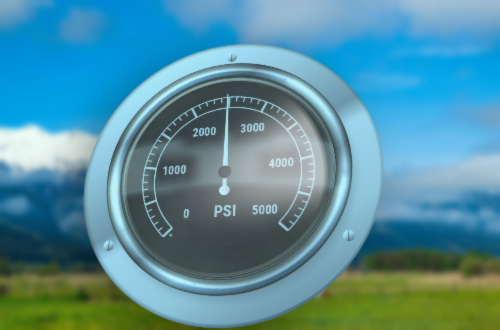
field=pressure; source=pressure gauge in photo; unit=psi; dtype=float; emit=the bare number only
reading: 2500
